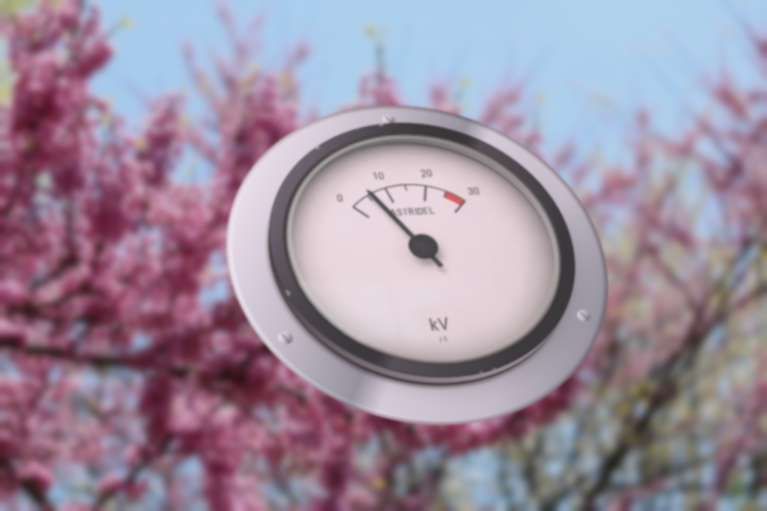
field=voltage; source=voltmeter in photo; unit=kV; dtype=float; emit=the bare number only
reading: 5
